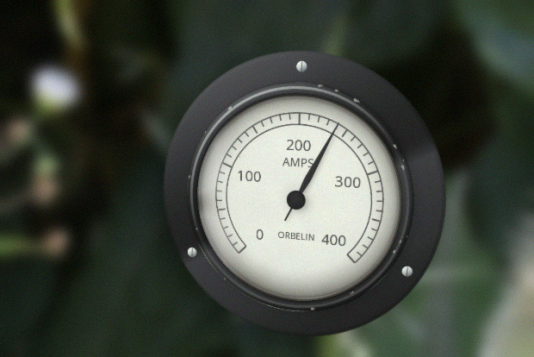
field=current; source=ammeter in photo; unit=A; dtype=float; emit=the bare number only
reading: 240
